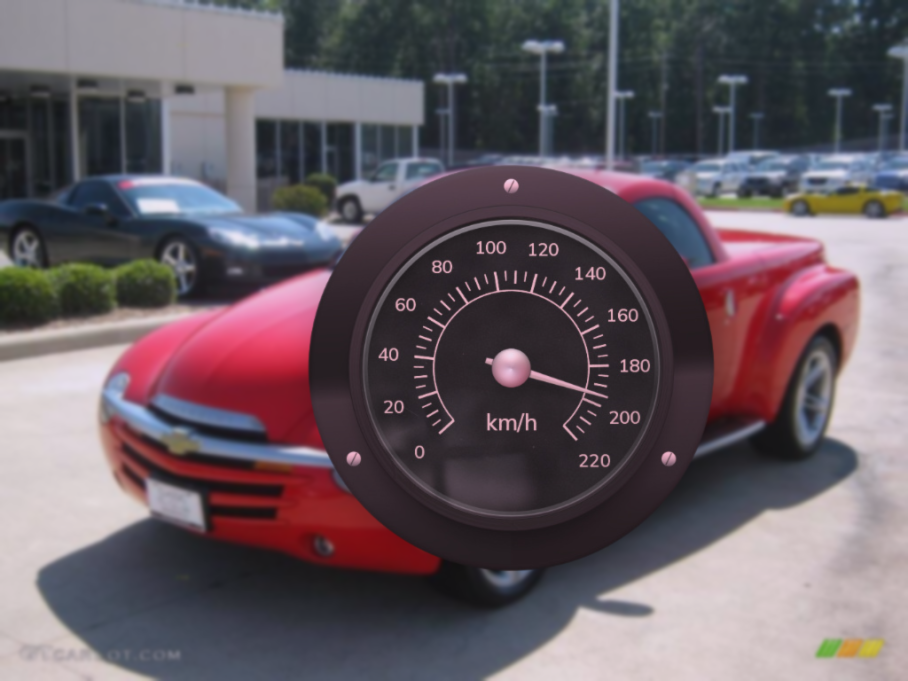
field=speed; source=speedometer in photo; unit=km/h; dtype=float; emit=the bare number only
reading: 195
